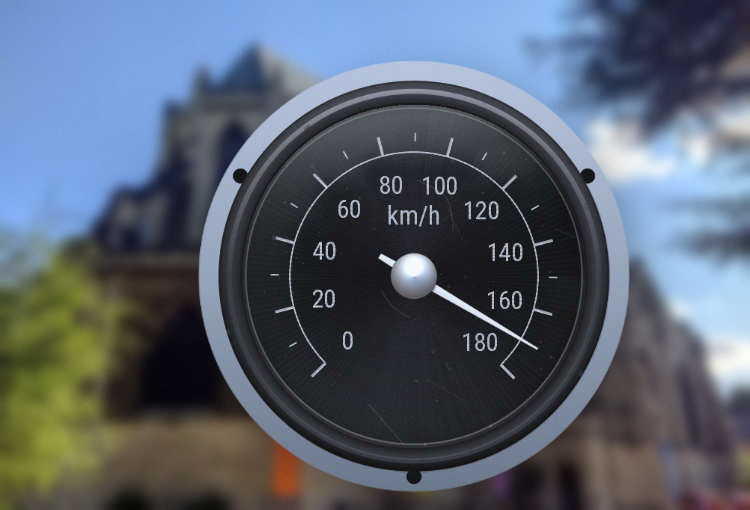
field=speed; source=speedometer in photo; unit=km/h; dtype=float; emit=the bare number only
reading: 170
